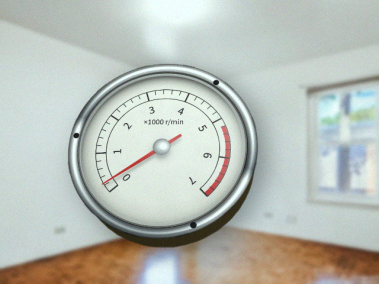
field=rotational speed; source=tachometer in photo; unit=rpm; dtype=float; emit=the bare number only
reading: 200
